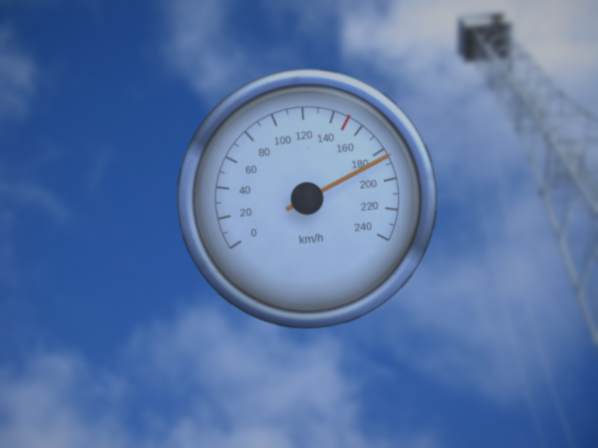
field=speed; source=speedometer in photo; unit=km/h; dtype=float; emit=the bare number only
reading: 185
